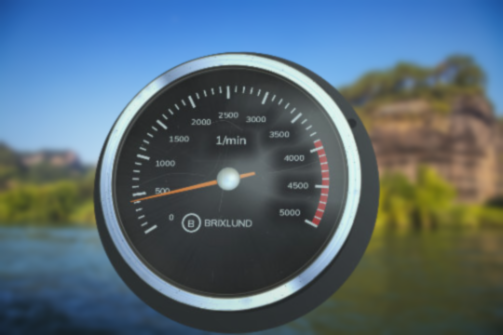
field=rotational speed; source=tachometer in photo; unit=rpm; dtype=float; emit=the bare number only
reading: 400
